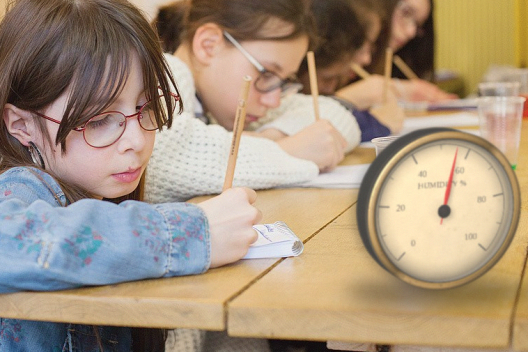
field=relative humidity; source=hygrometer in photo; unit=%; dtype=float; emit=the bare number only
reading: 55
